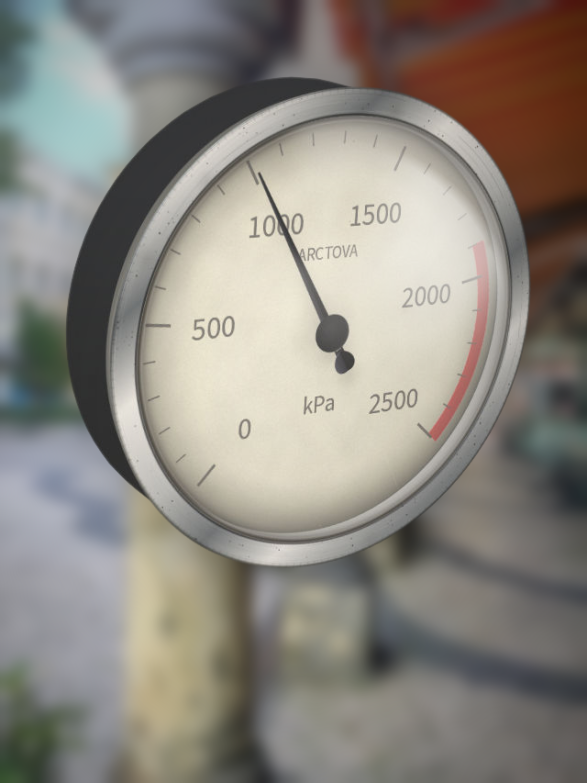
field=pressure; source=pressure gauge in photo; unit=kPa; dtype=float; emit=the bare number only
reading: 1000
